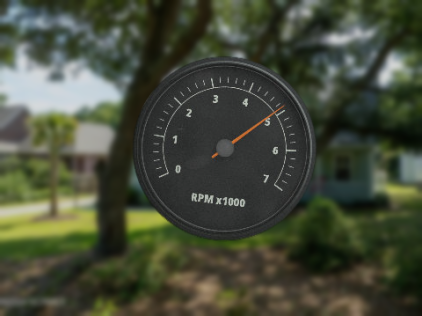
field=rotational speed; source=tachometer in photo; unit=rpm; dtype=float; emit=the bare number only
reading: 4900
